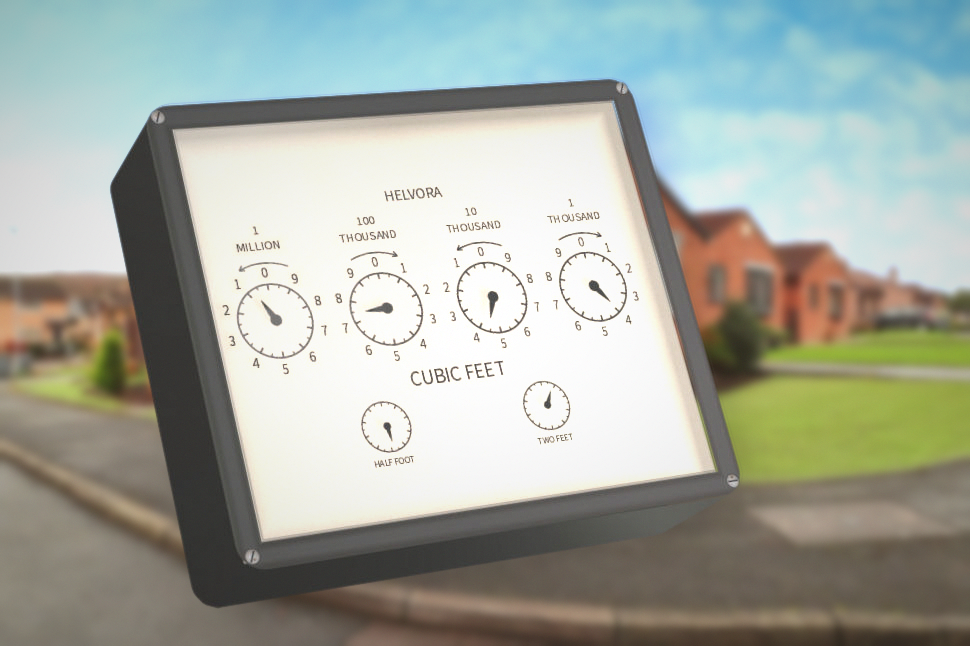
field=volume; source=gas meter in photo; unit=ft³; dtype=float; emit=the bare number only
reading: 74400
